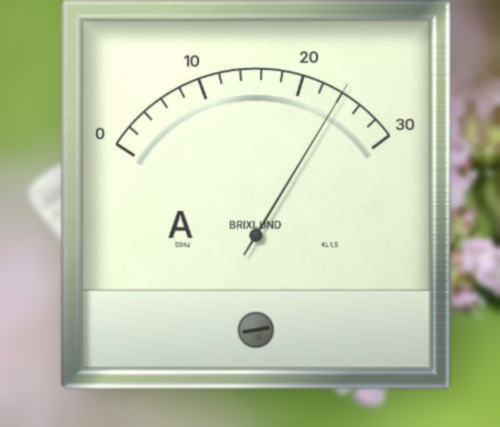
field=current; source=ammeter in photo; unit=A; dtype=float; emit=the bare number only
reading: 24
